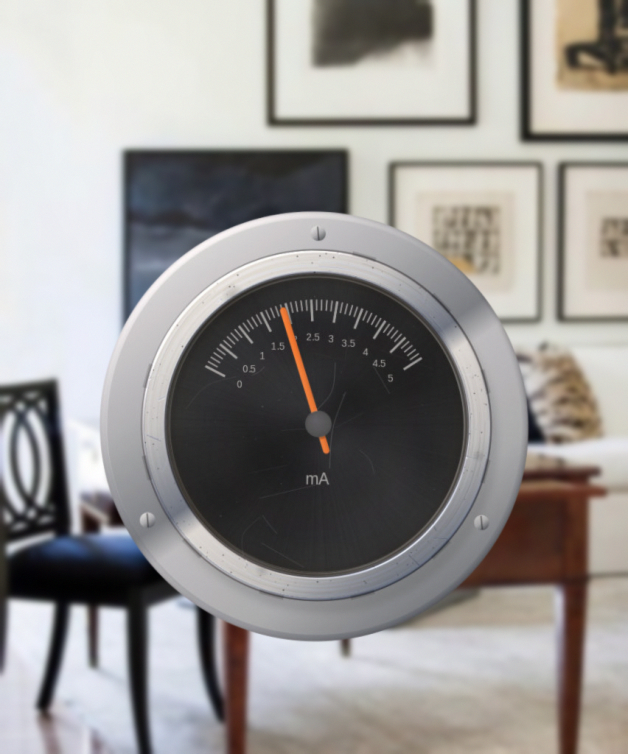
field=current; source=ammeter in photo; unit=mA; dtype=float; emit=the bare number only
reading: 1.9
